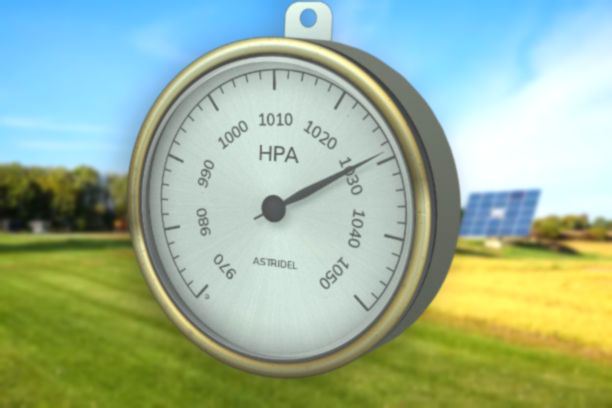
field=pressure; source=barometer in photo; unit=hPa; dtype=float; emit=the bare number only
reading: 1029
